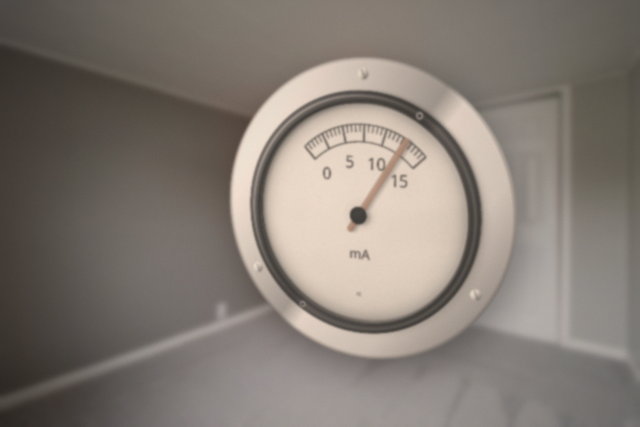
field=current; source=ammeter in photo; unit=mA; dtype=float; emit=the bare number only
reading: 12.5
